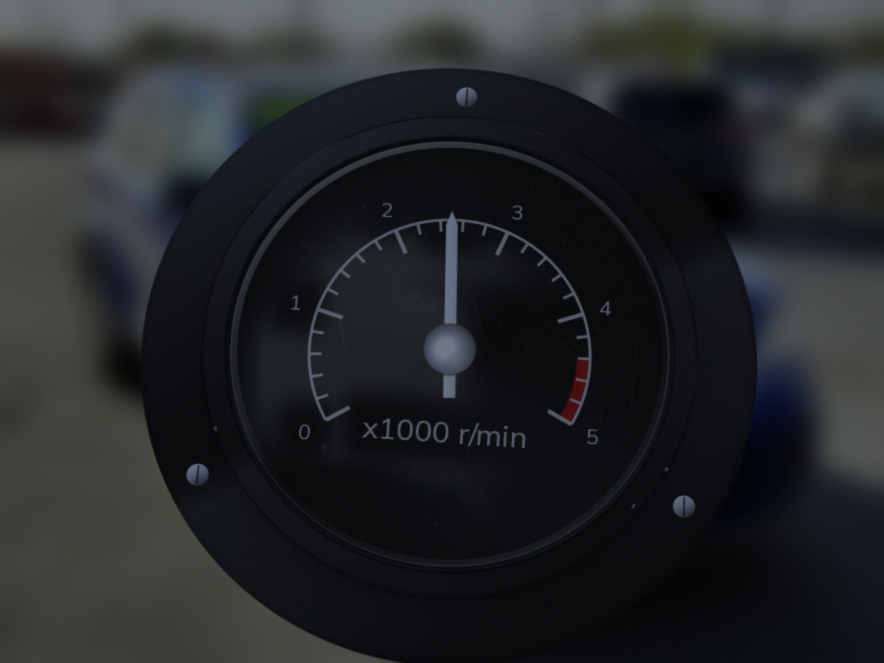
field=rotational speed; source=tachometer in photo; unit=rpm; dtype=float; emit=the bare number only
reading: 2500
